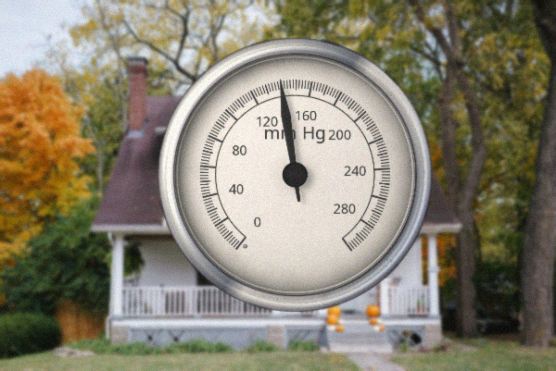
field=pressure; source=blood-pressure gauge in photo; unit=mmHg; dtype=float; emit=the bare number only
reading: 140
